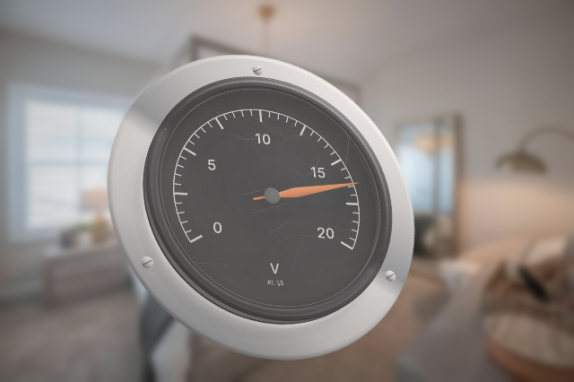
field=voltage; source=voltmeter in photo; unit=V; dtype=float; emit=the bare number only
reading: 16.5
